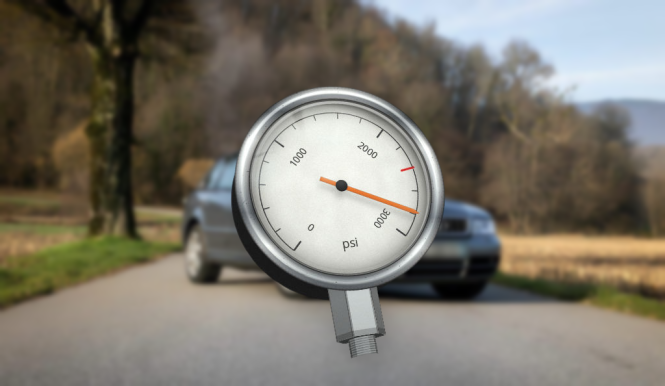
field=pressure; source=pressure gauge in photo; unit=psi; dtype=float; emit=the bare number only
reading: 2800
